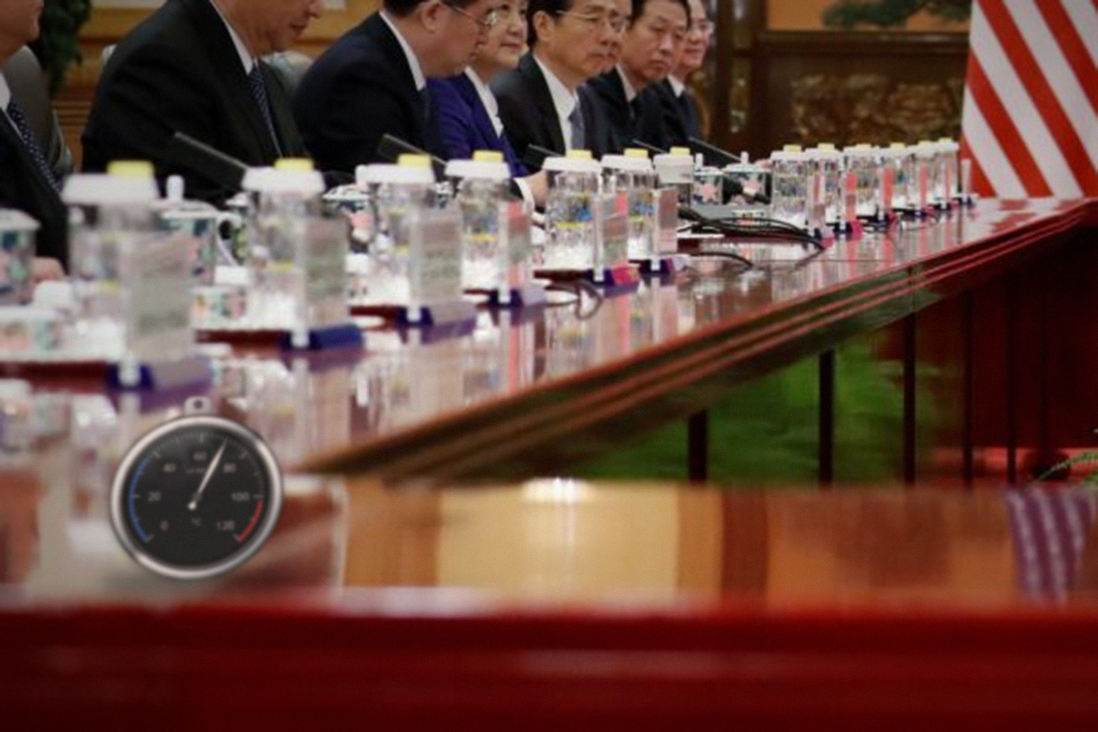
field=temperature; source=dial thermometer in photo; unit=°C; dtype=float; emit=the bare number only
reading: 70
